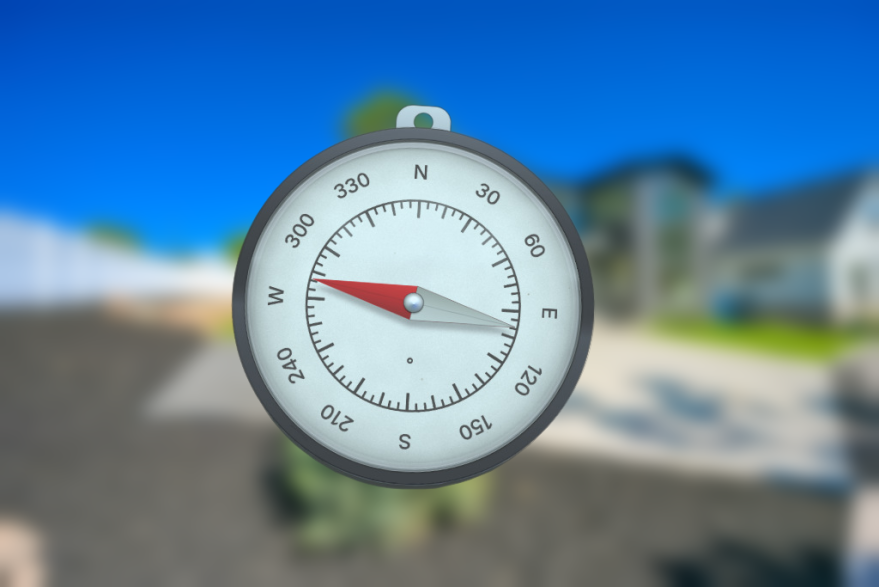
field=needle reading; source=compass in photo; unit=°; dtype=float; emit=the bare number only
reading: 280
